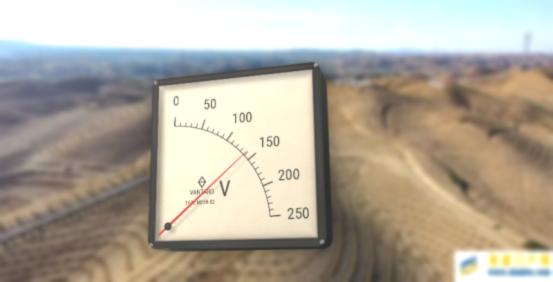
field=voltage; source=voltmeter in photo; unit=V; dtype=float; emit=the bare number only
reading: 140
